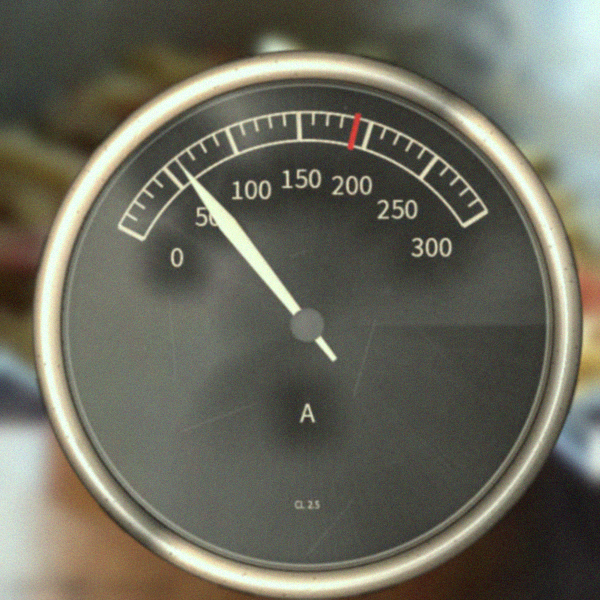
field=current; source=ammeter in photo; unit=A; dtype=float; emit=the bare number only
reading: 60
